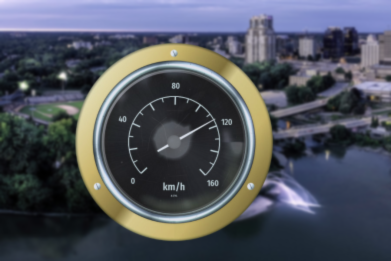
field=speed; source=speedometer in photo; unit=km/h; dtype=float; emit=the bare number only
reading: 115
